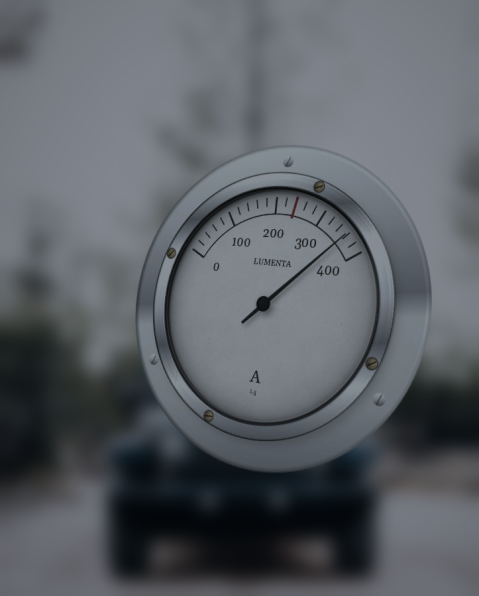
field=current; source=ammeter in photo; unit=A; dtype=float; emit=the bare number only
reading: 360
